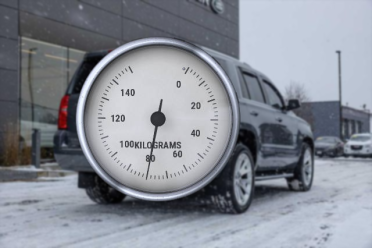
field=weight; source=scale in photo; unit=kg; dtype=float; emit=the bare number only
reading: 80
